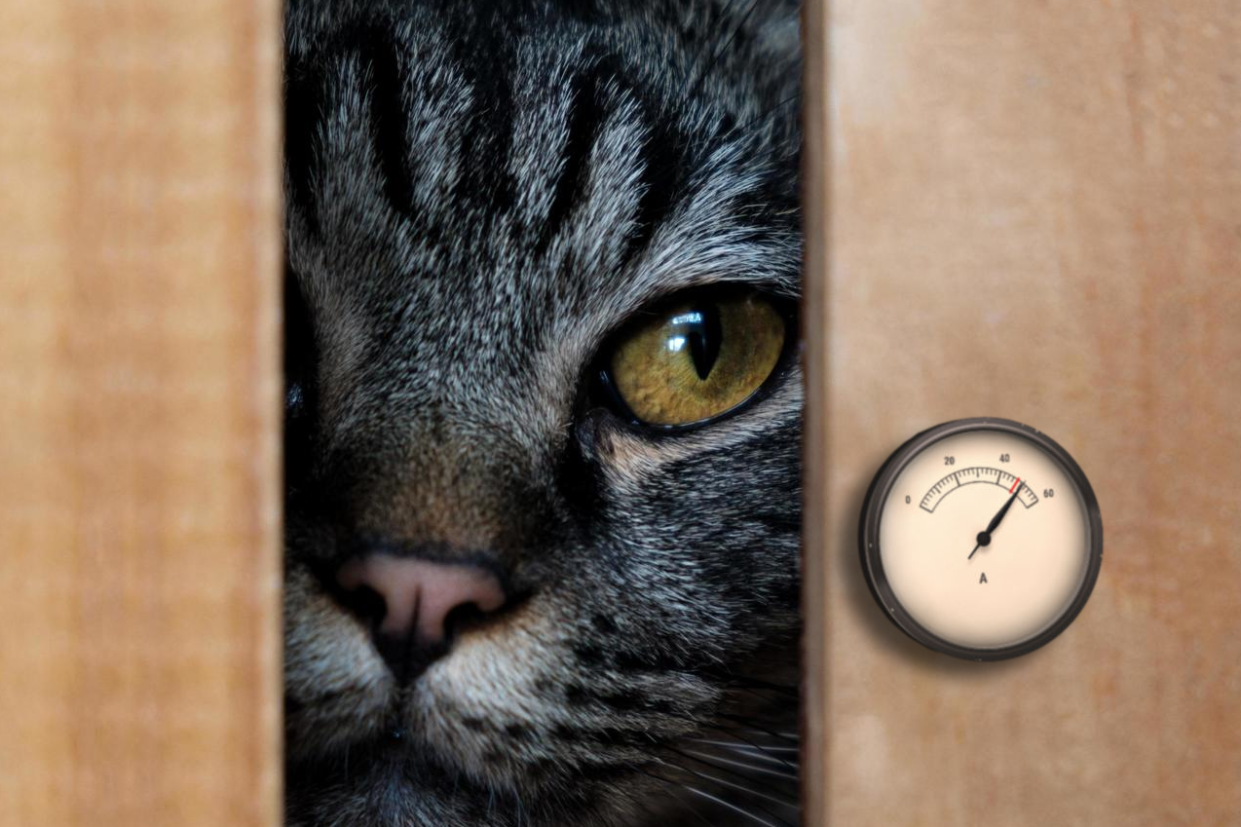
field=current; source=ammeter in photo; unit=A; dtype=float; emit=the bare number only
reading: 50
